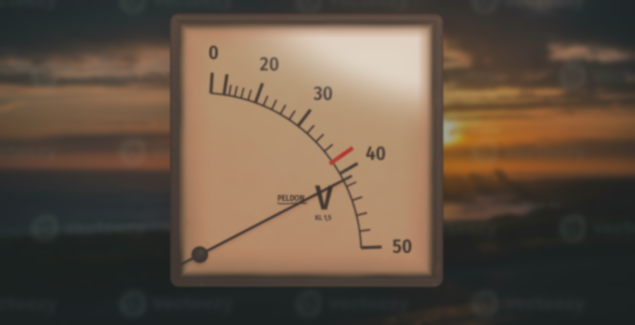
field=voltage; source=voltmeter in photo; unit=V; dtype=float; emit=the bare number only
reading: 41
